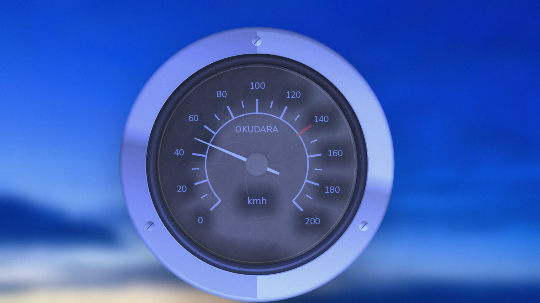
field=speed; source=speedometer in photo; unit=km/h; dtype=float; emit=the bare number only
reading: 50
